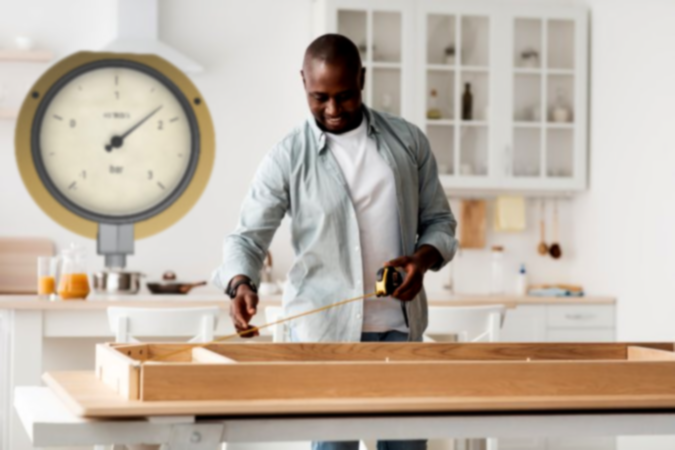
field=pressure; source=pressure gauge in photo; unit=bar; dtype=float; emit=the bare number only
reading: 1.75
